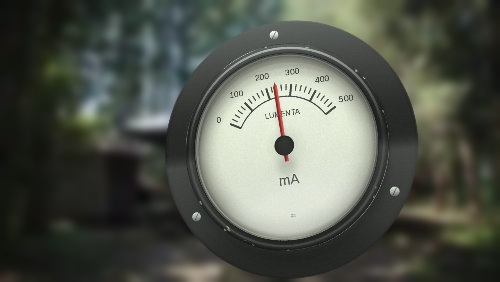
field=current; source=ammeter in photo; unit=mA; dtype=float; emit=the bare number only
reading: 240
